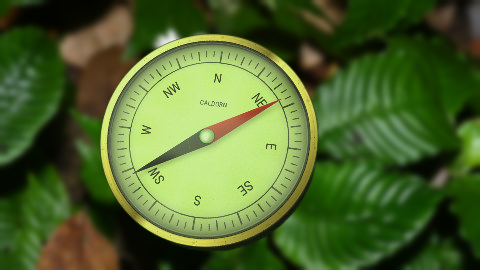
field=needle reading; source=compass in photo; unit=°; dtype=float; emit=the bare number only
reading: 55
